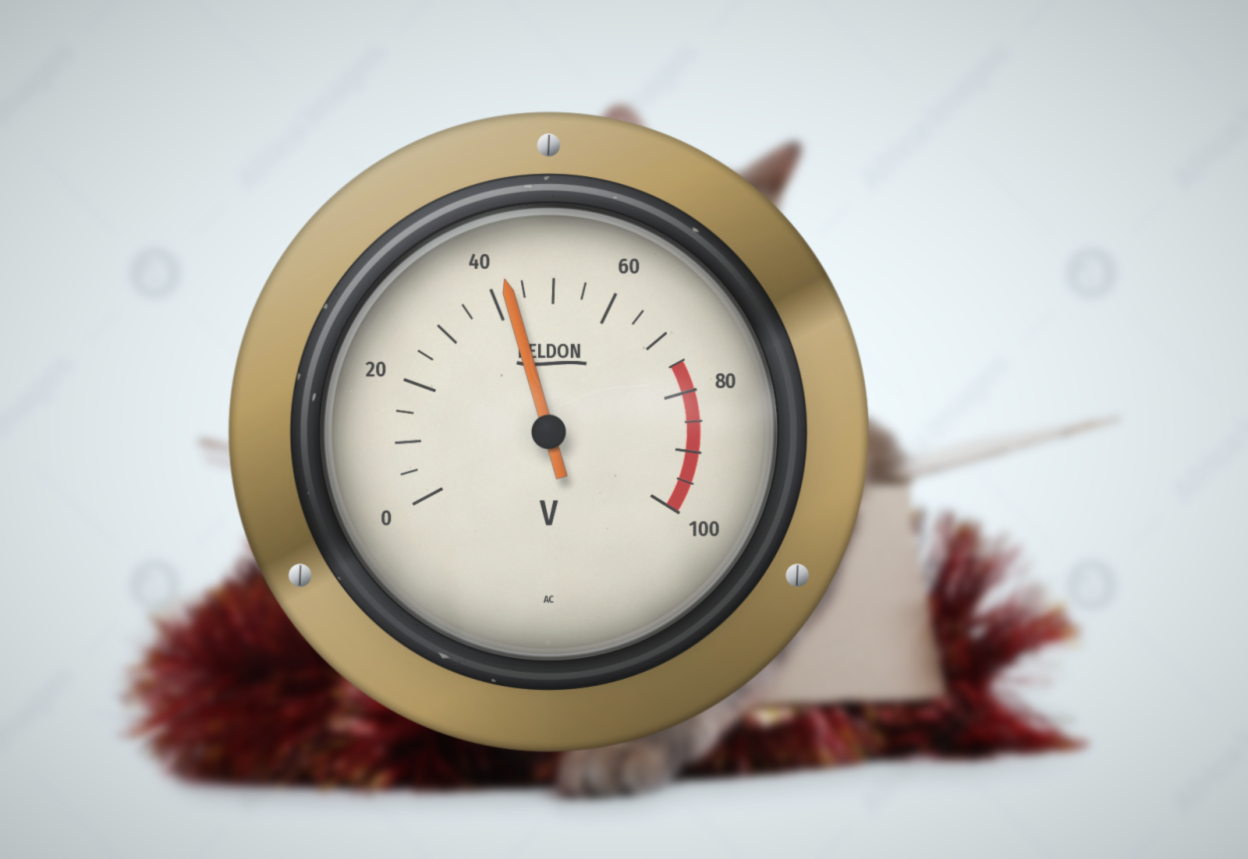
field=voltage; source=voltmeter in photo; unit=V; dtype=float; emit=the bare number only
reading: 42.5
